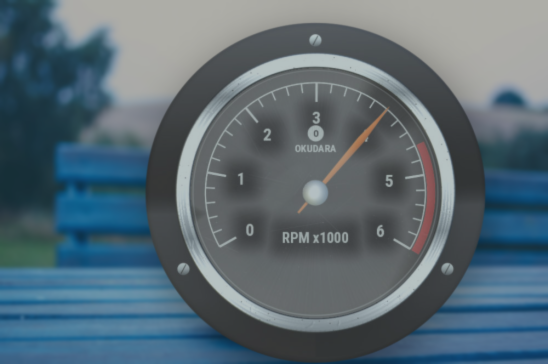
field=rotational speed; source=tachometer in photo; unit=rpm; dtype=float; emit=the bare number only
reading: 4000
